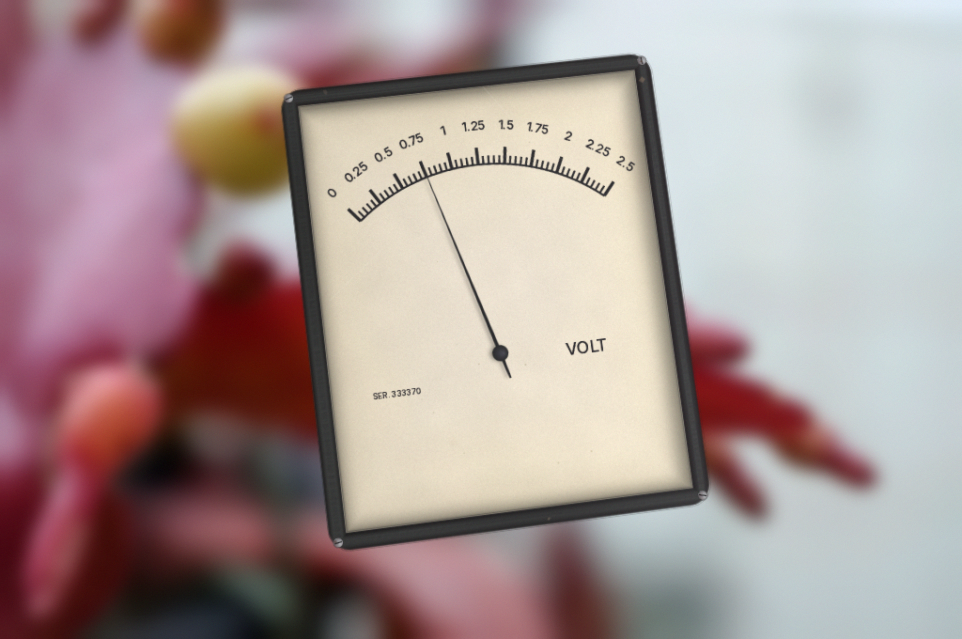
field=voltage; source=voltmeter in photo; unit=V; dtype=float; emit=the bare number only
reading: 0.75
